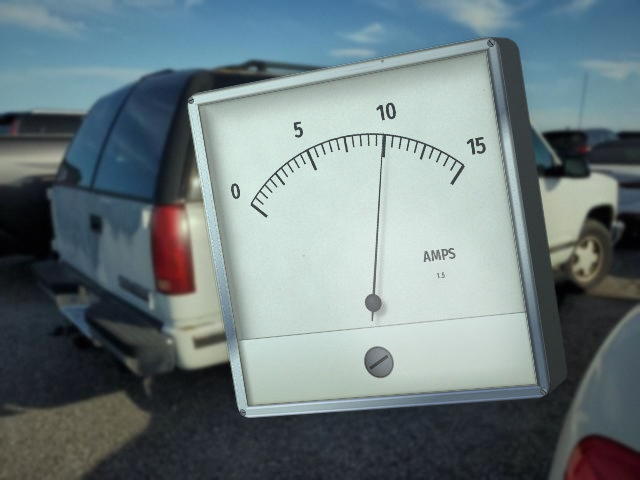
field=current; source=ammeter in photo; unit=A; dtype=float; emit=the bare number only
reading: 10
